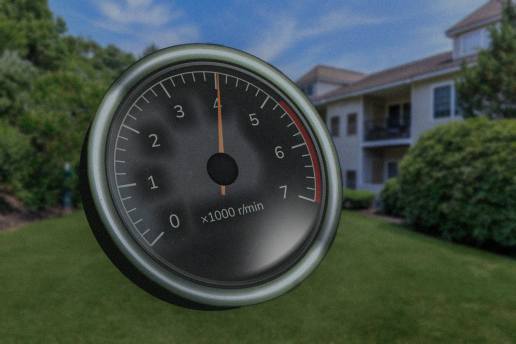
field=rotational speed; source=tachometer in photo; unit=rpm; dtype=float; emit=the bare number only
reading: 4000
